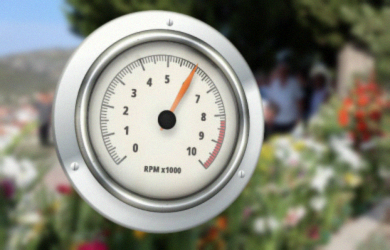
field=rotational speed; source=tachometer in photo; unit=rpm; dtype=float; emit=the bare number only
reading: 6000
